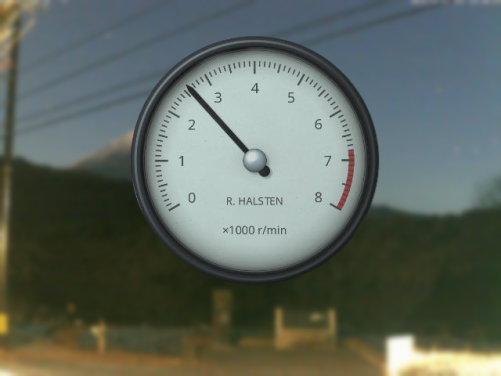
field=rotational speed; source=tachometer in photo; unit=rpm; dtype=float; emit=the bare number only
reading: 2600
